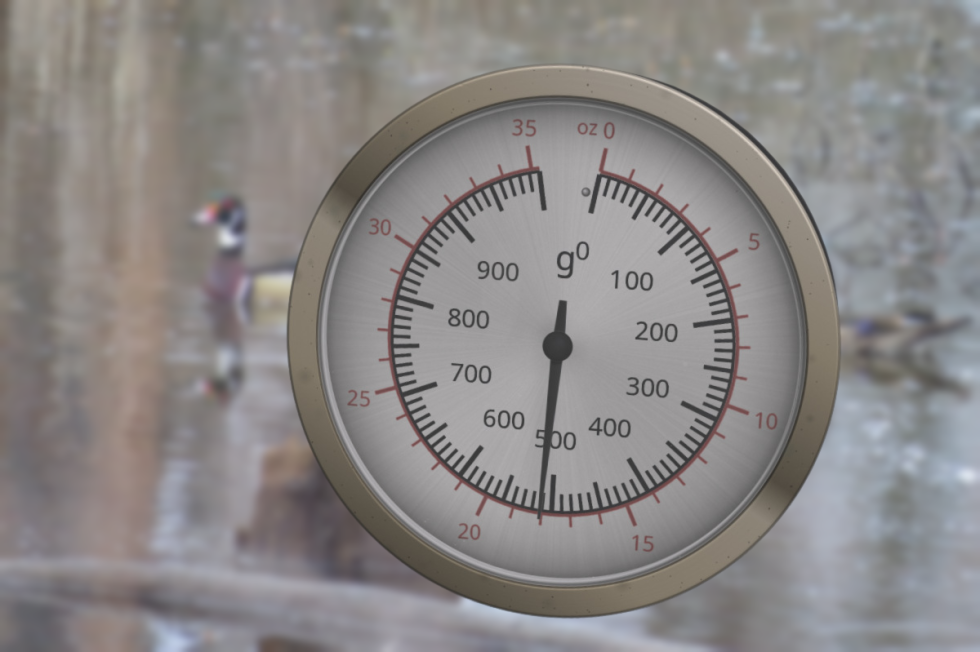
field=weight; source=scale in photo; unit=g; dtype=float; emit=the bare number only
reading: 510
